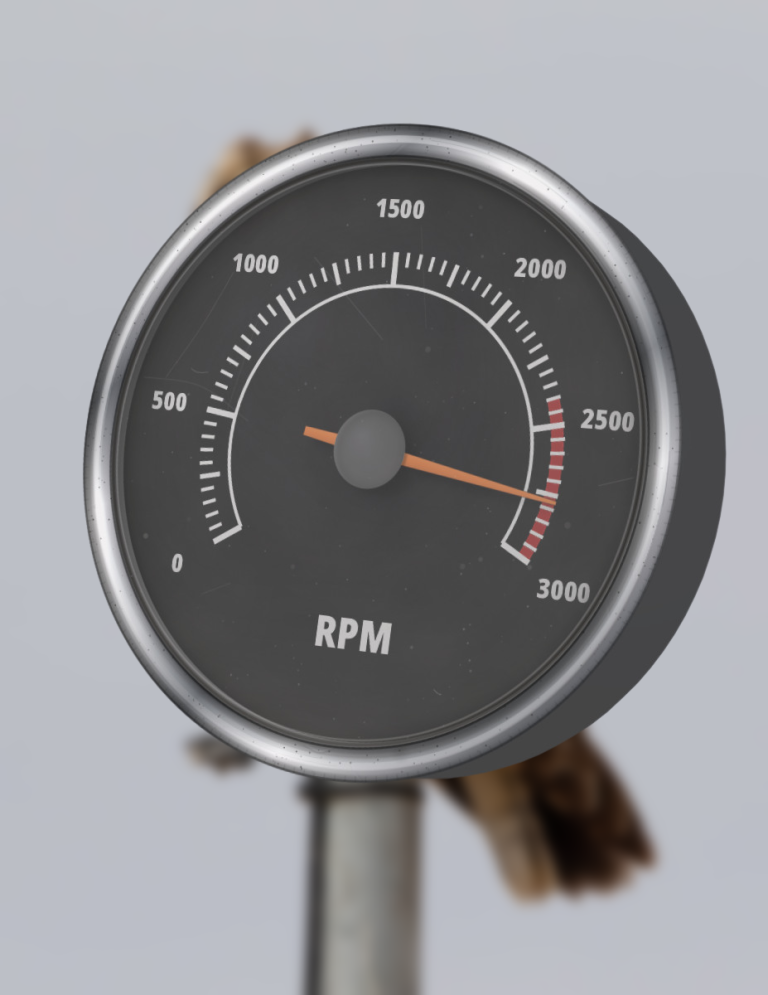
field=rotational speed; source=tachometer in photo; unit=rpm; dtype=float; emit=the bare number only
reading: 2775
